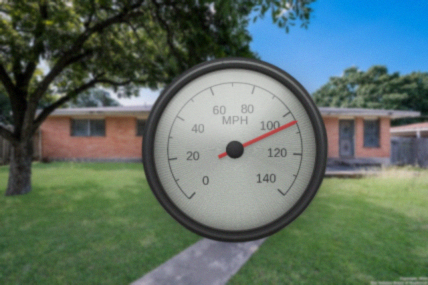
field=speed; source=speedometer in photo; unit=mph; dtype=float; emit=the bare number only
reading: 105
